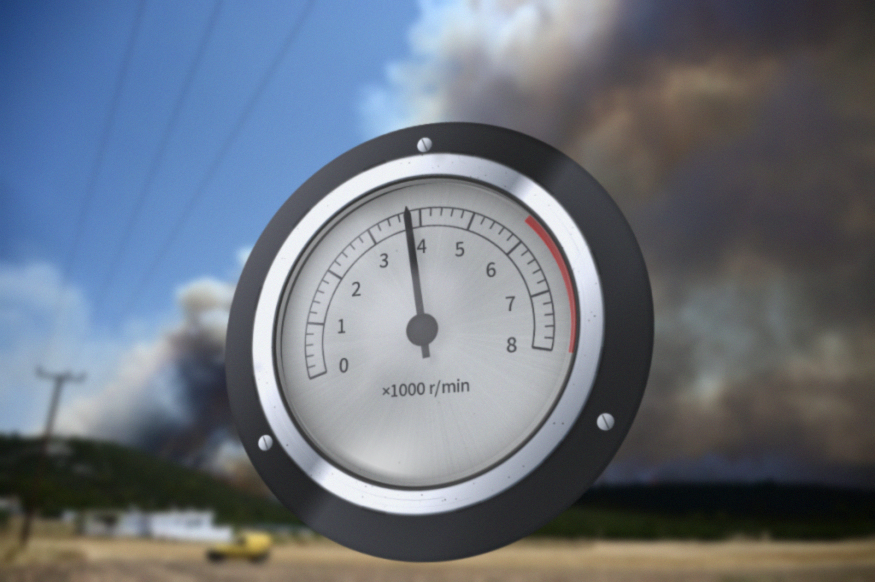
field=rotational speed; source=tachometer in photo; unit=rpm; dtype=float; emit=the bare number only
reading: 3800
